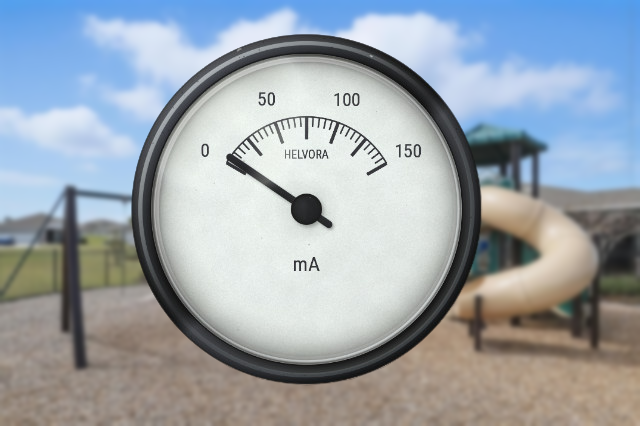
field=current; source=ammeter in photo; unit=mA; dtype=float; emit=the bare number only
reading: 5
